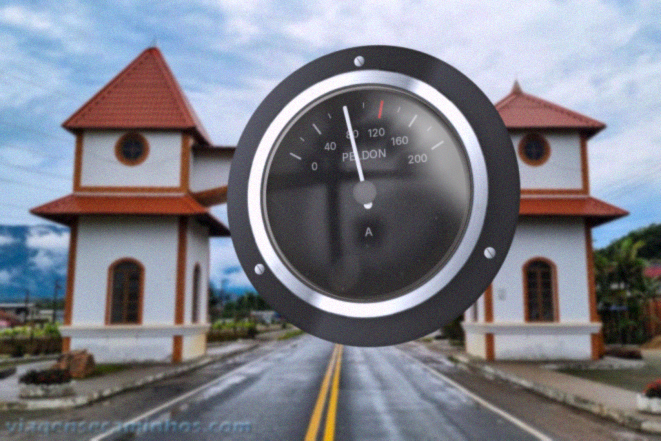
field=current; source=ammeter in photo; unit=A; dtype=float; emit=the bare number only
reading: 80
